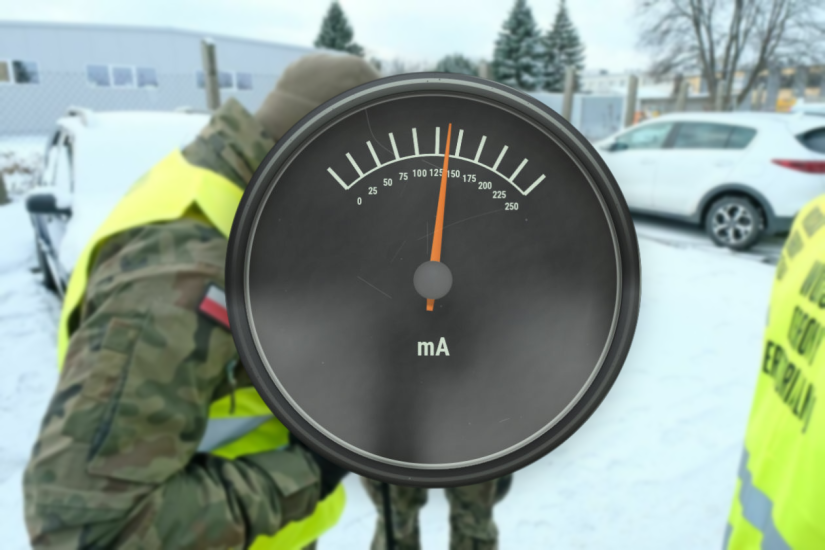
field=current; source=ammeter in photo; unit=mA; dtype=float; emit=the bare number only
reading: 137.5
